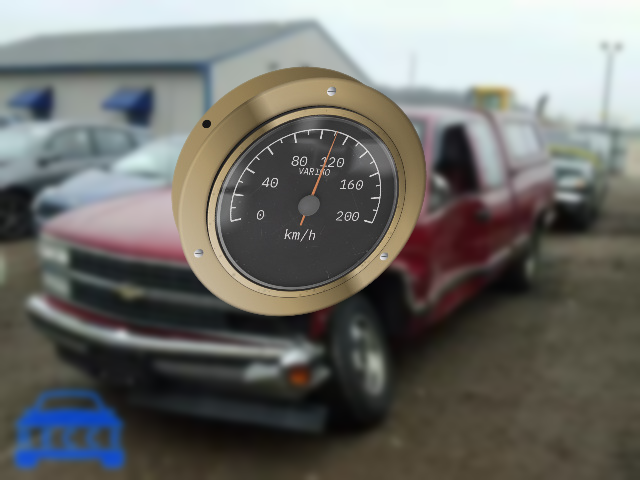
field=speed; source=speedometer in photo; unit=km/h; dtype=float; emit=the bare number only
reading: 110
